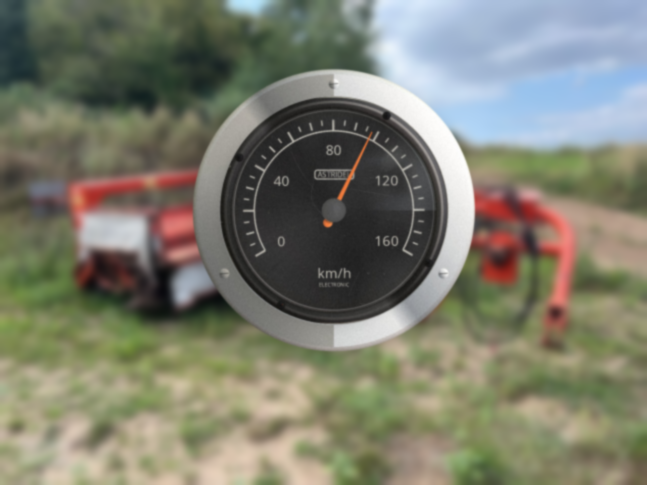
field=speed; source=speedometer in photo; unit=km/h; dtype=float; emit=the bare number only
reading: 97.5
